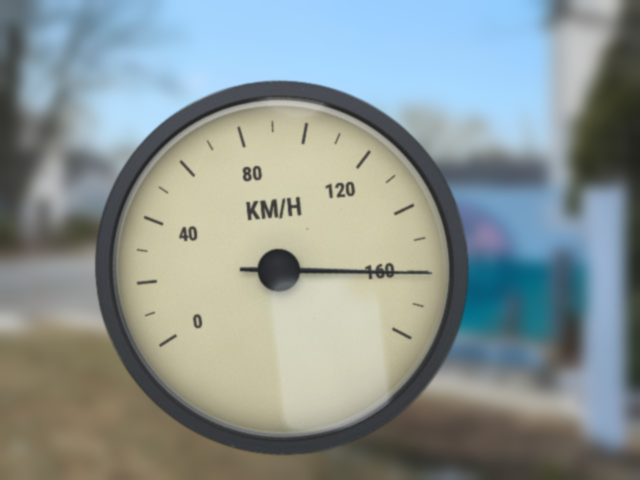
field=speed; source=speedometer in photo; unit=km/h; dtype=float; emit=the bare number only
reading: 160
